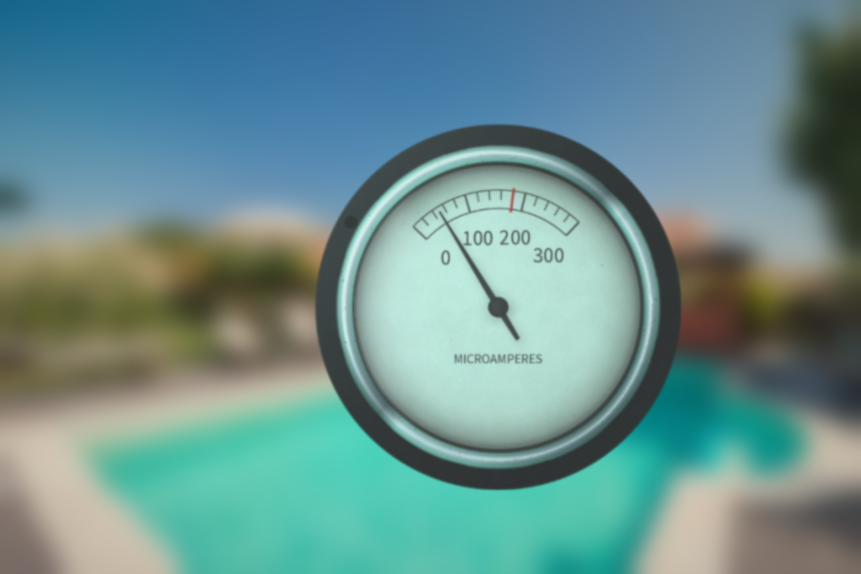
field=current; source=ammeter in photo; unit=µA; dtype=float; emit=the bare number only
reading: 50
